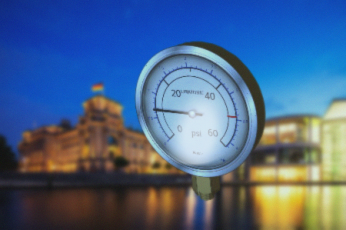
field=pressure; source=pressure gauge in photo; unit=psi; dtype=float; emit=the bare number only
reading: 10
